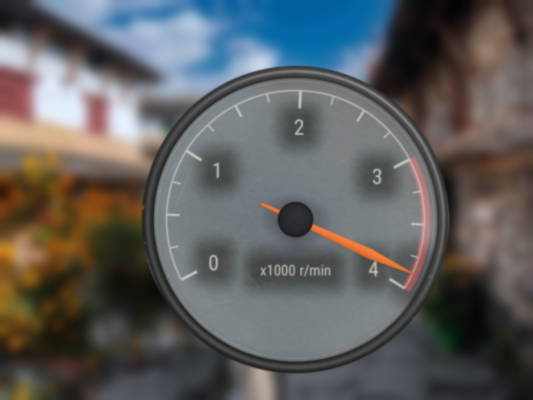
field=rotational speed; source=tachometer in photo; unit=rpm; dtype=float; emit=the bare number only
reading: 3875
